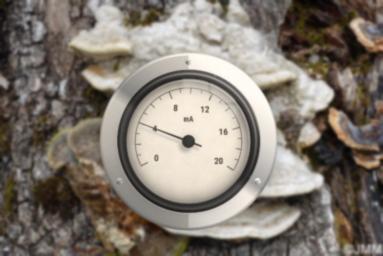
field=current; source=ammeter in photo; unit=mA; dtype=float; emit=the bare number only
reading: 4
